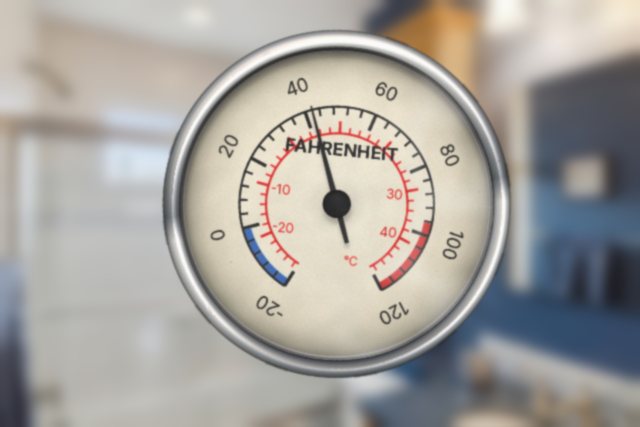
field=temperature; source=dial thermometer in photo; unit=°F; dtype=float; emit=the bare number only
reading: 42
